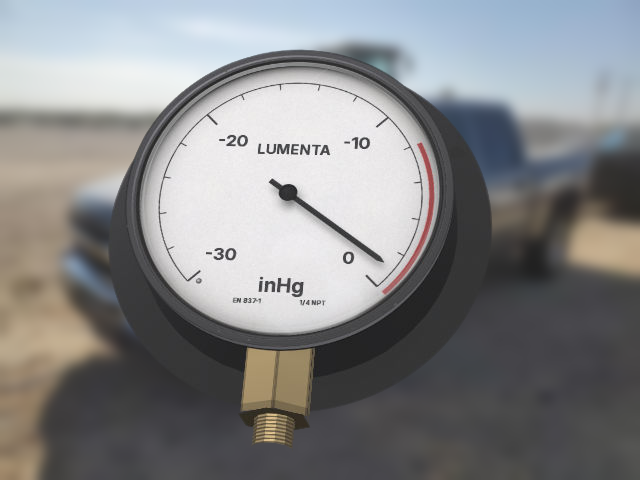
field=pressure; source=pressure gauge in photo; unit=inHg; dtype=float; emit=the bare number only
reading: -1
